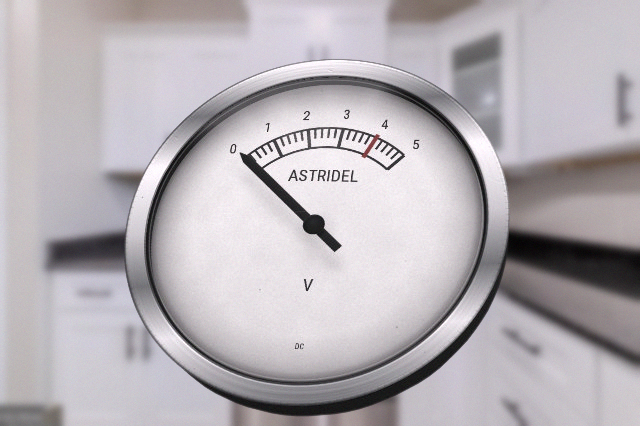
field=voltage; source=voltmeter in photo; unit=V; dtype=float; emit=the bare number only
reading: 0
